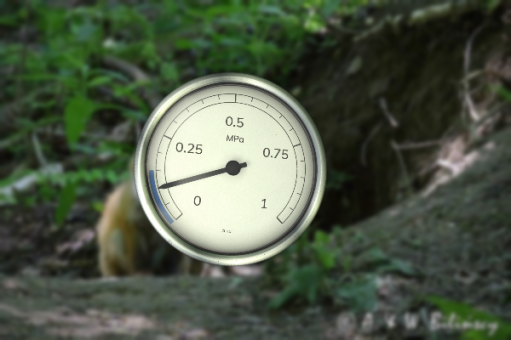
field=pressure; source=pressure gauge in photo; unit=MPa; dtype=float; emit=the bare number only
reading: 0.1
